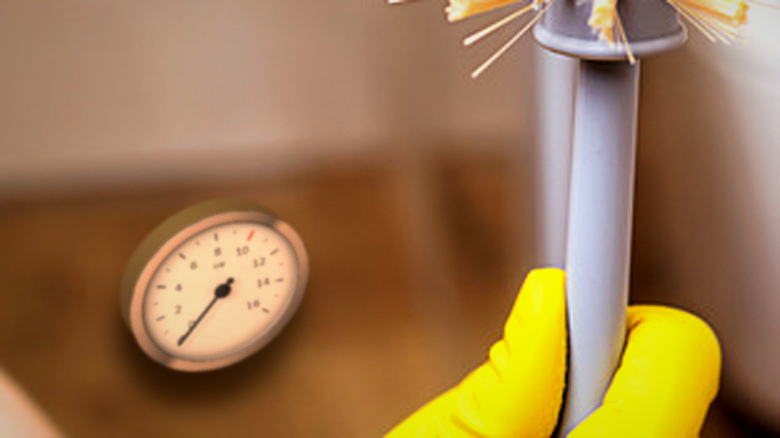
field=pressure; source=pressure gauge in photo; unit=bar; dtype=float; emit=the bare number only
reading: 0
